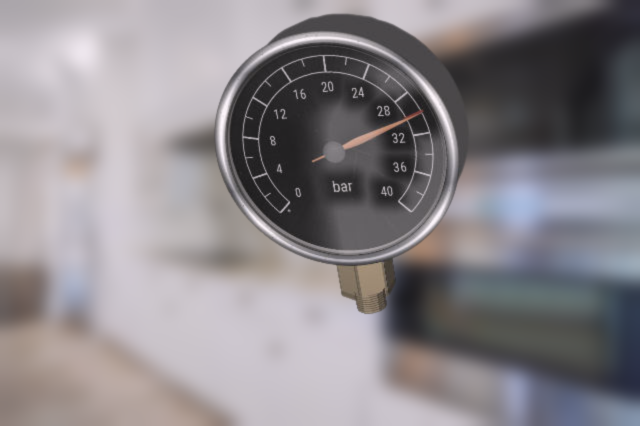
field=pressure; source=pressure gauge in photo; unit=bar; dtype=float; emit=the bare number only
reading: 30
